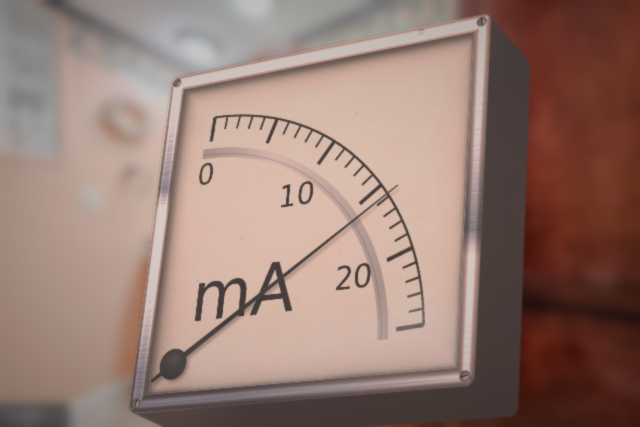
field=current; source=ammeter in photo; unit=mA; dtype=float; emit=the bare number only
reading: 16
